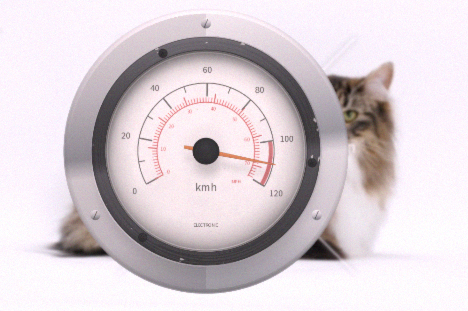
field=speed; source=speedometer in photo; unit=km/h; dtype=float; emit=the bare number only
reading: 110
